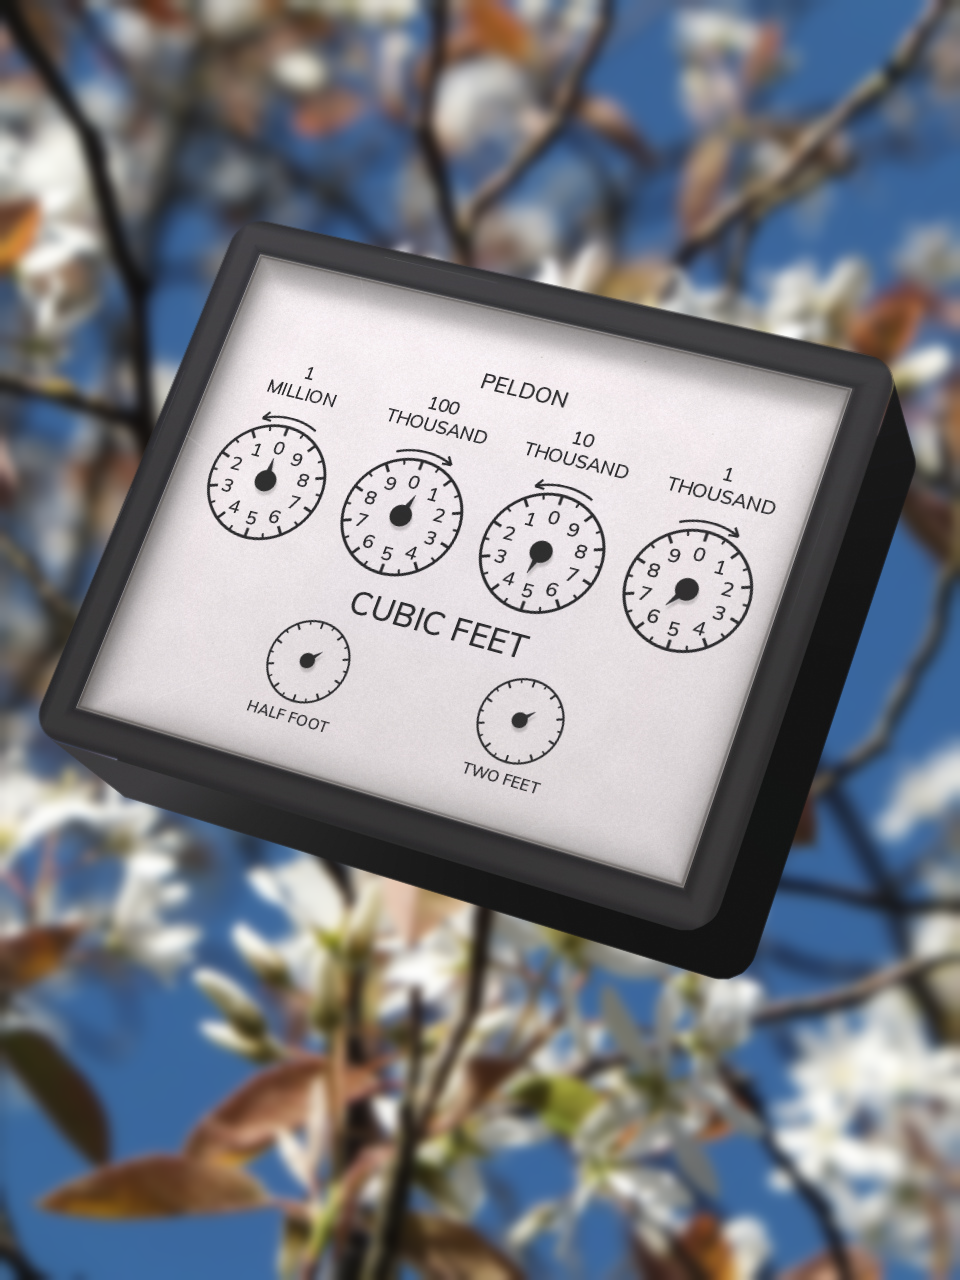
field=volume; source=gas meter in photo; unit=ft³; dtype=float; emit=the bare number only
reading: 4600
